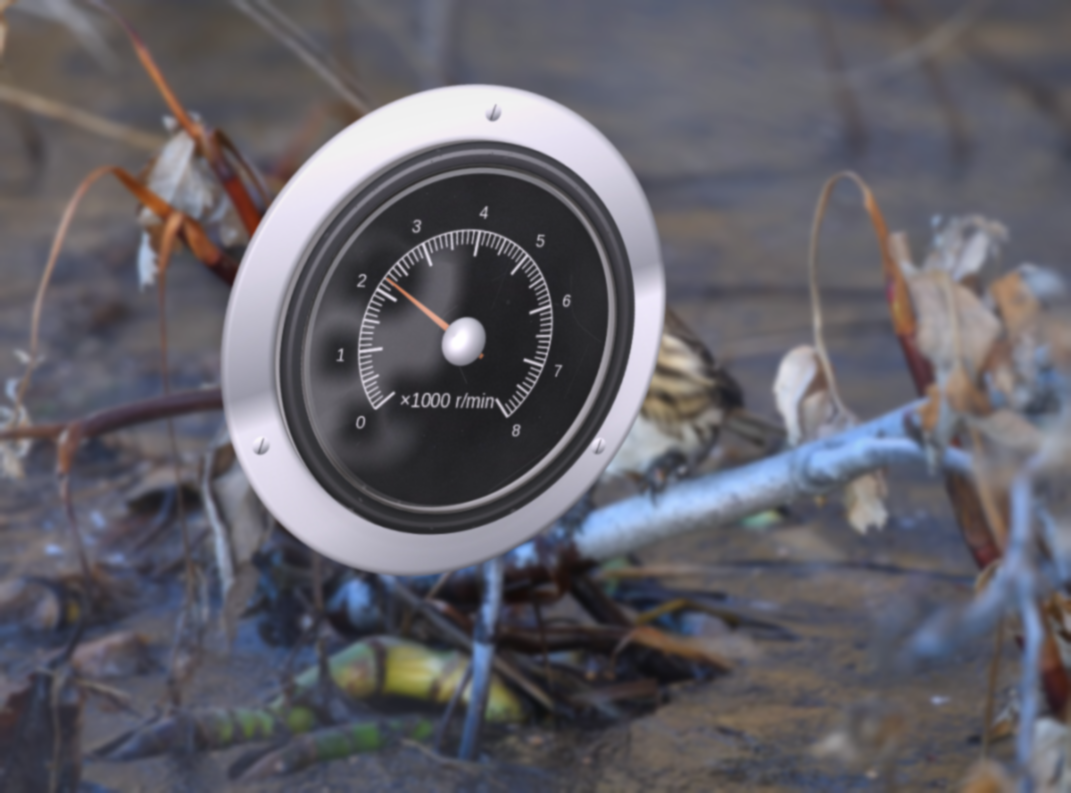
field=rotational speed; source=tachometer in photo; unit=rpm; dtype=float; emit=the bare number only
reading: 2200
